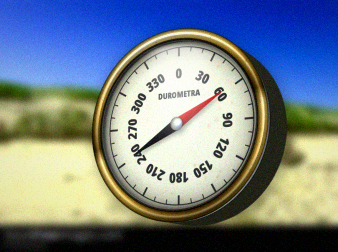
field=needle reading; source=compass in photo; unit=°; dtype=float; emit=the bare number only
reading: 60
